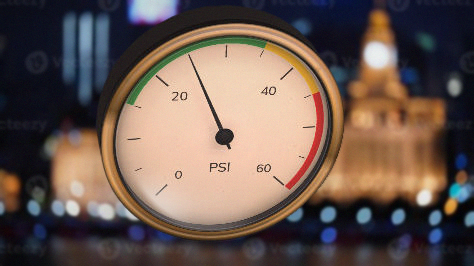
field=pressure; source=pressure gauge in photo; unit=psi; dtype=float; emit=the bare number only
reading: 25
